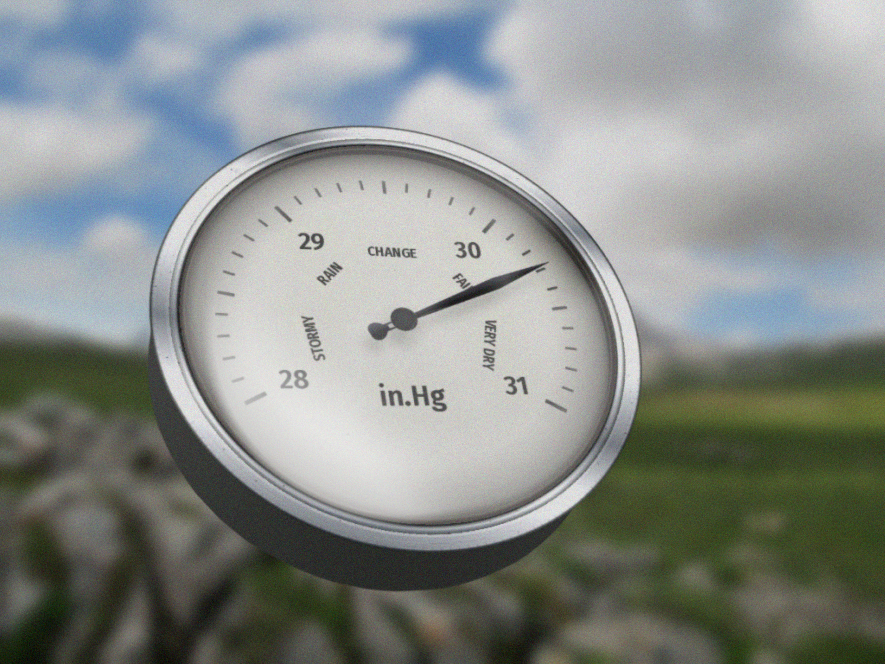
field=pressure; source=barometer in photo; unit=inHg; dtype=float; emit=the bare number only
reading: 30.3
